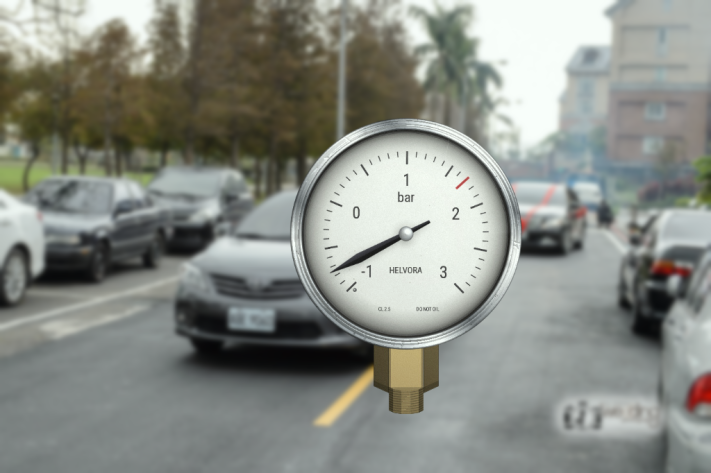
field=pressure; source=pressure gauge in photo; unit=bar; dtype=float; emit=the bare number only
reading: -0.75
